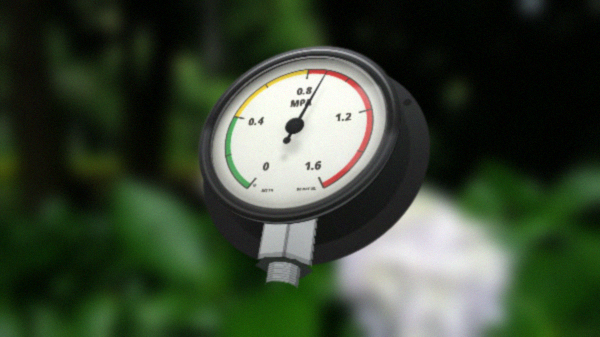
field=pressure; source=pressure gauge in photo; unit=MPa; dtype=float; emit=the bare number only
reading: 0.9
